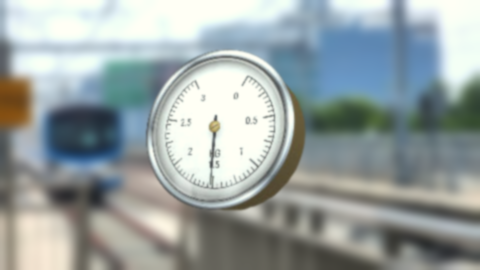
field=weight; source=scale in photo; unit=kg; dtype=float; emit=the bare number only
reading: 1.5
